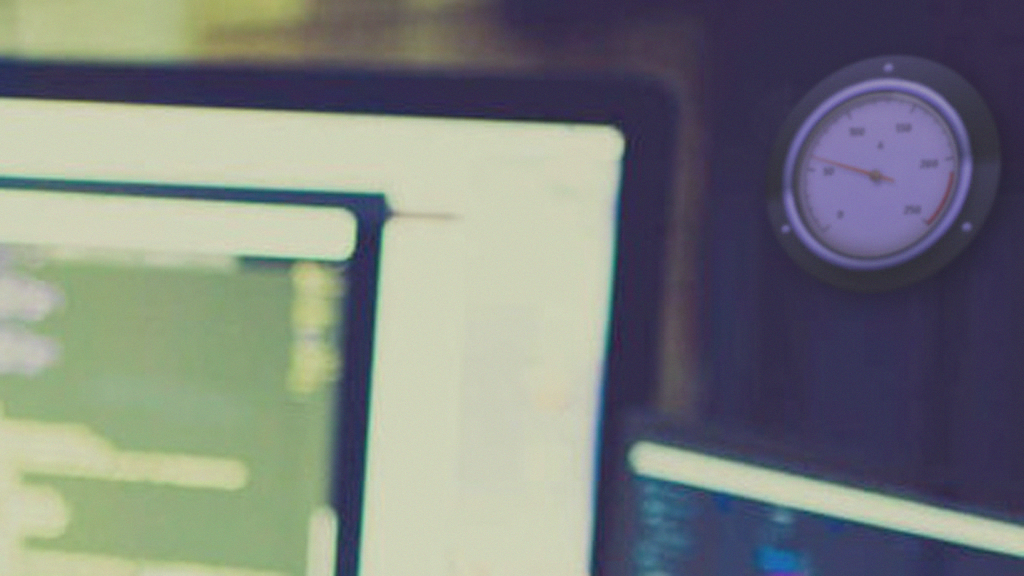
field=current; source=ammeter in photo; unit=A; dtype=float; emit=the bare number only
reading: 60
